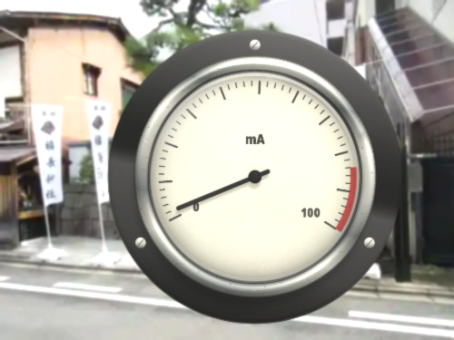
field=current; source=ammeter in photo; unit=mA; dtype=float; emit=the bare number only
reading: 2
